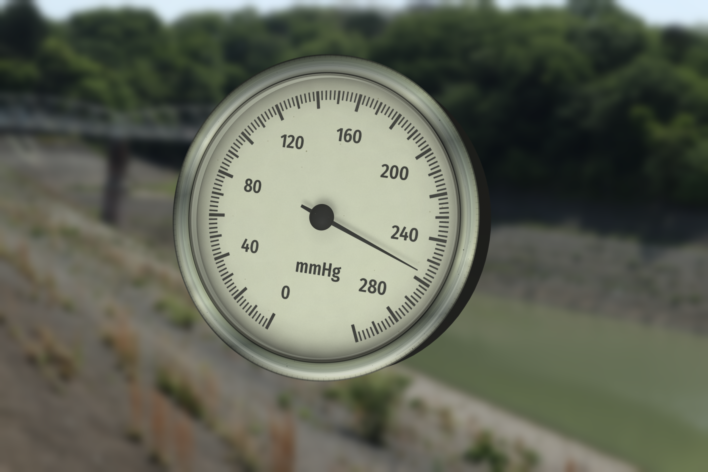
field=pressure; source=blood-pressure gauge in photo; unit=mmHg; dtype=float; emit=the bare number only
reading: 256
